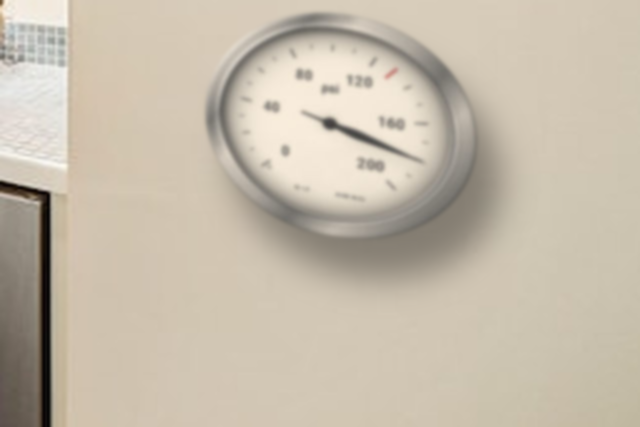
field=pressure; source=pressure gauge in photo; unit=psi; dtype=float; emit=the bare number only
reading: 180
